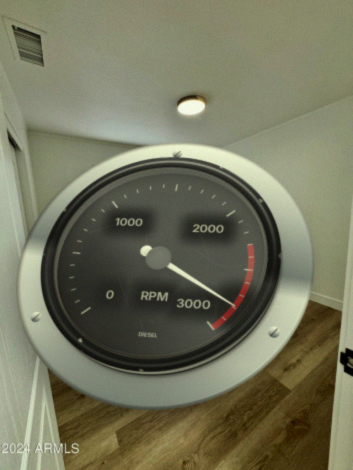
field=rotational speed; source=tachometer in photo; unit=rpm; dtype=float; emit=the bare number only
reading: 2800
